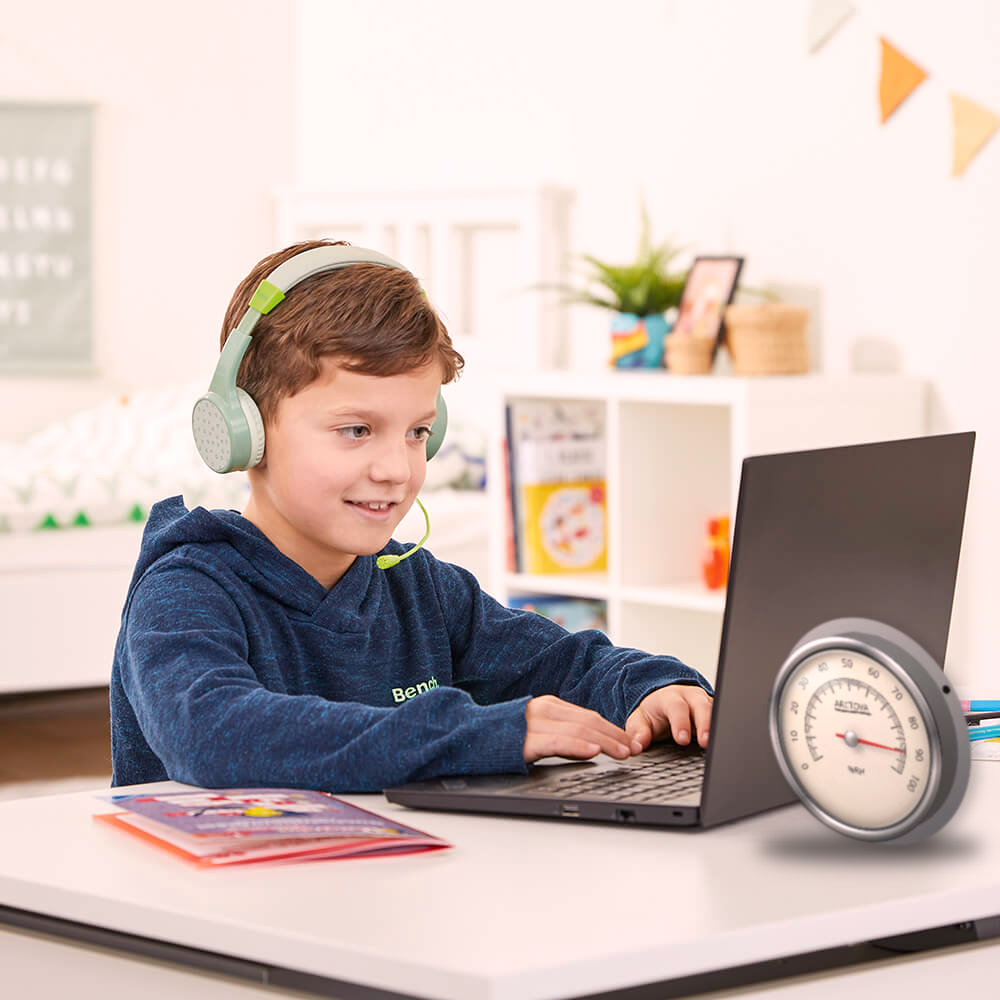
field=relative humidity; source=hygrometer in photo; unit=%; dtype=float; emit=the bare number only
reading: 90
